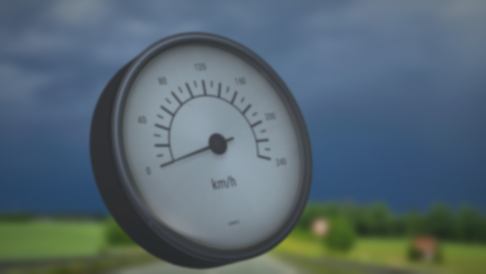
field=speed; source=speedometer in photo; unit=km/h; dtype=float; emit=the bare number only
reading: 0
